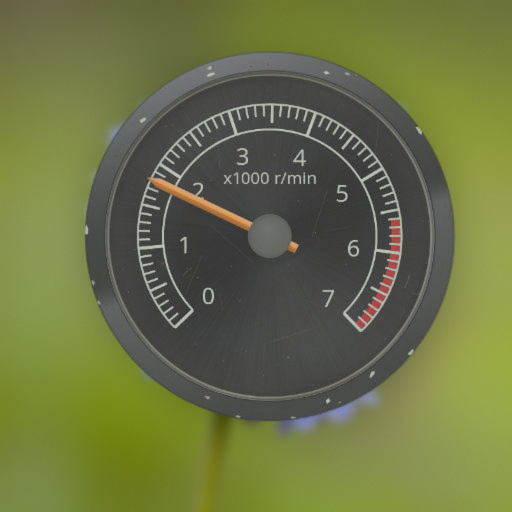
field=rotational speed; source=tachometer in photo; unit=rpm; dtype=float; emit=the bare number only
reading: 1800
